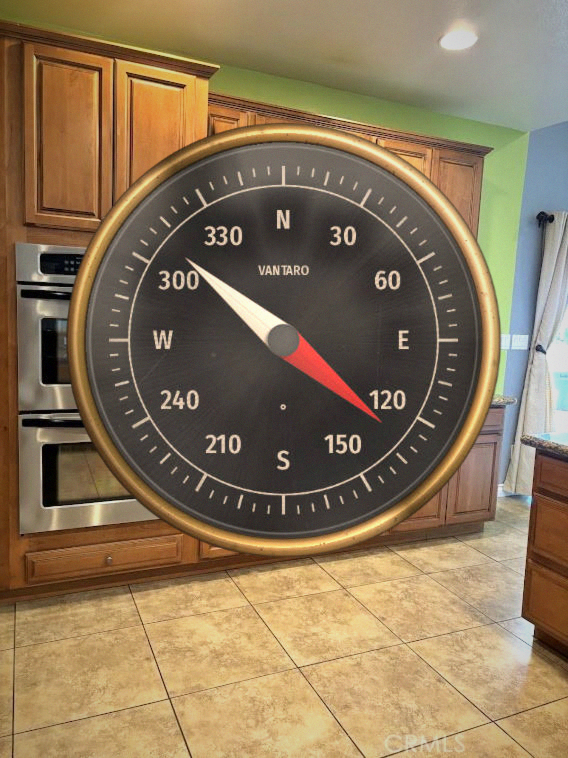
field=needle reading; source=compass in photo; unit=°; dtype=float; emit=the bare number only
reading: 130
